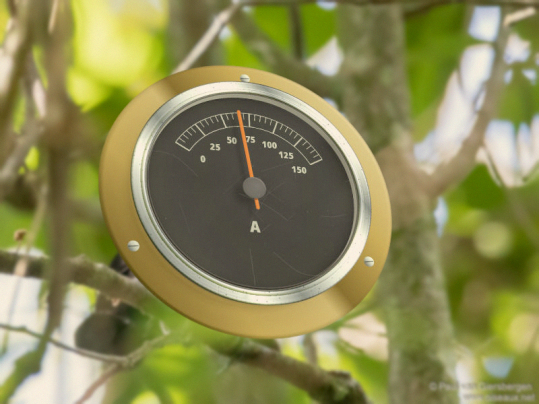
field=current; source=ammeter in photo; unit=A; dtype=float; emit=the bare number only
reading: 65
